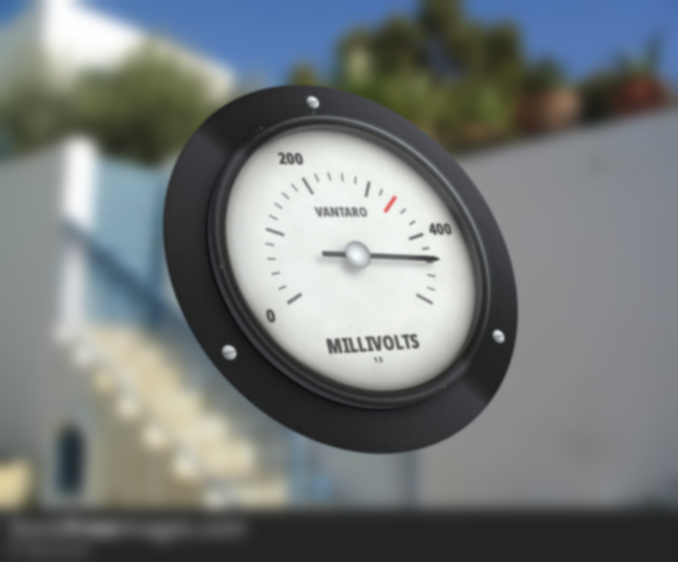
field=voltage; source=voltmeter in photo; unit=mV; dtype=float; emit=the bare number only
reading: 440
